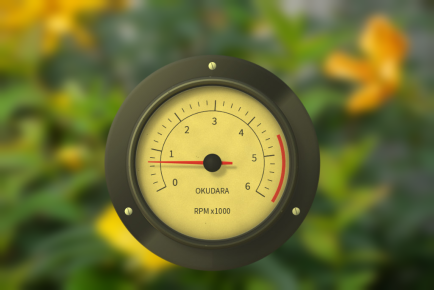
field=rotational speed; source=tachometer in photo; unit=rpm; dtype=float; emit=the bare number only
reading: 700
